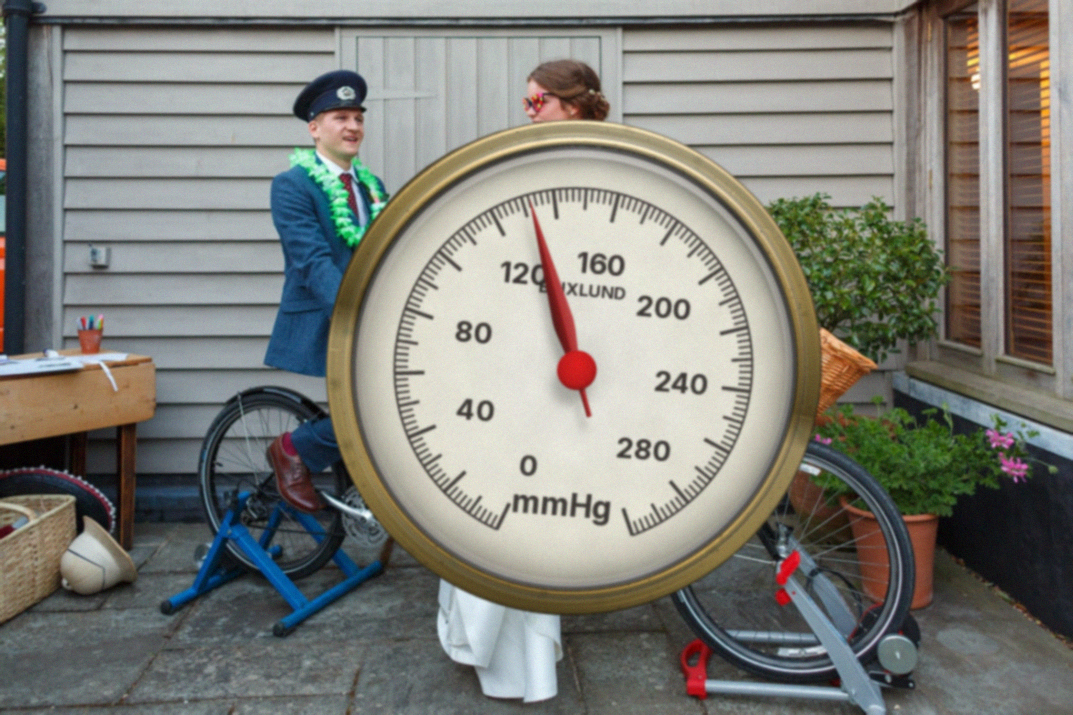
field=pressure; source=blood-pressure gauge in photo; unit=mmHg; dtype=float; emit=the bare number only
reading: 132
